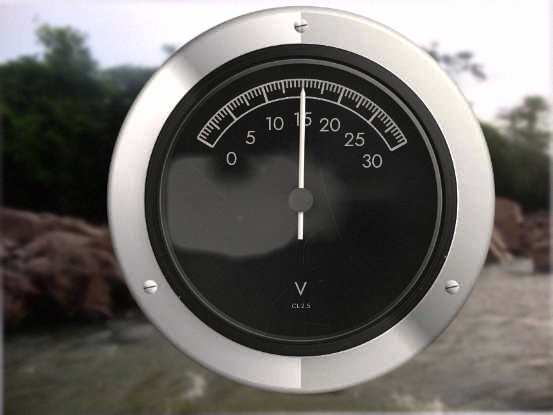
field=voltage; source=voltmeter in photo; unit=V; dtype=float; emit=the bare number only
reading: 15
